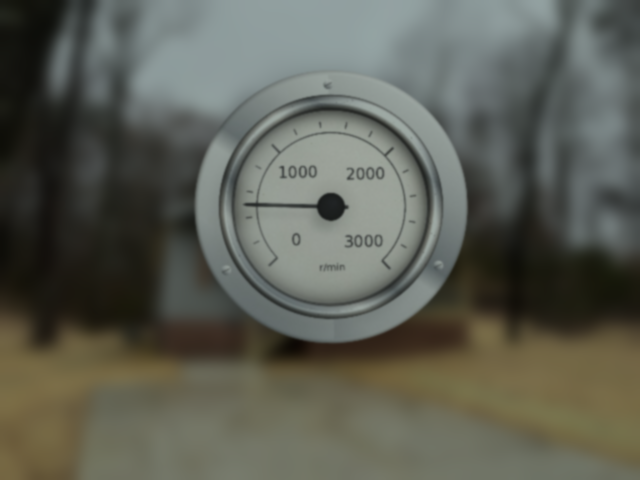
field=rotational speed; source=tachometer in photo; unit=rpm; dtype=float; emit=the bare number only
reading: 500
